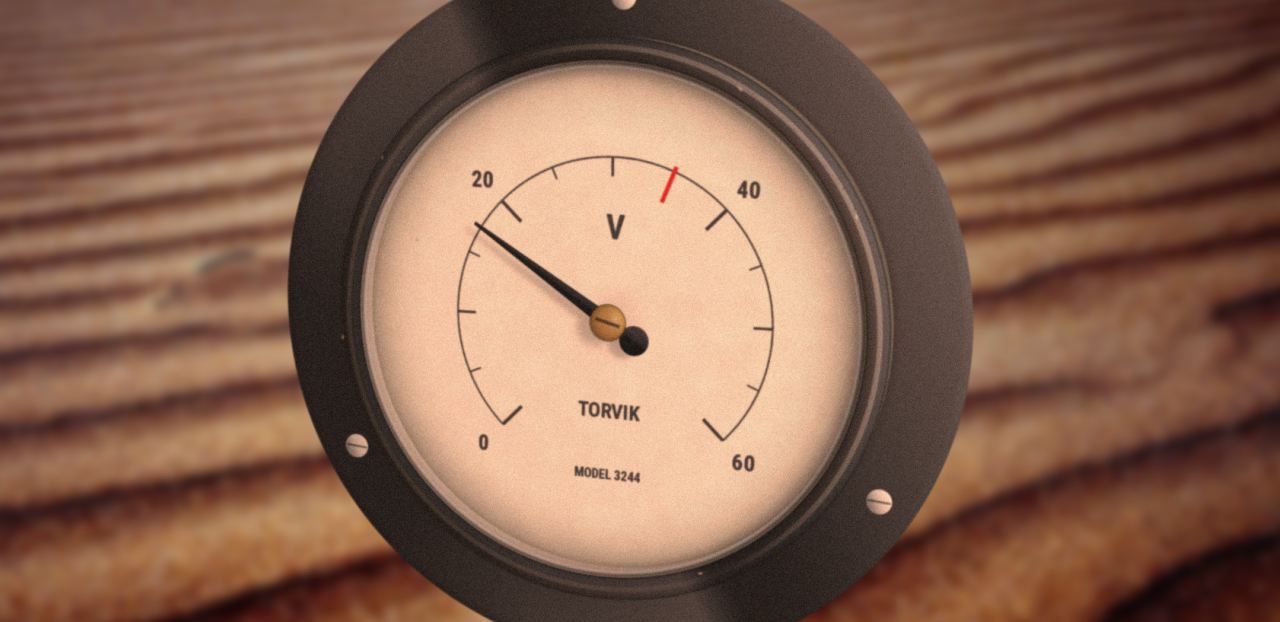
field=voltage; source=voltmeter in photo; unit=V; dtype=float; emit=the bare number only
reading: 17.5
